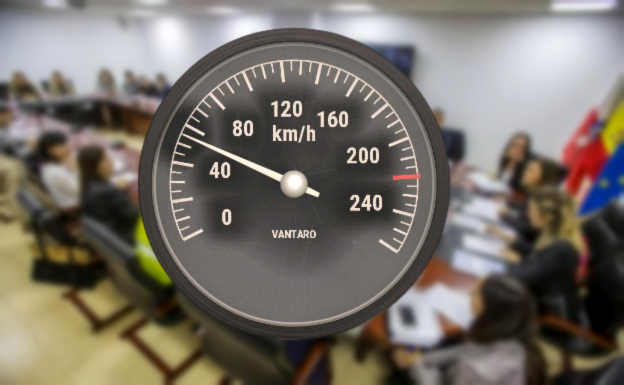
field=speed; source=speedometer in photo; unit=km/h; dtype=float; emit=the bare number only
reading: 55
